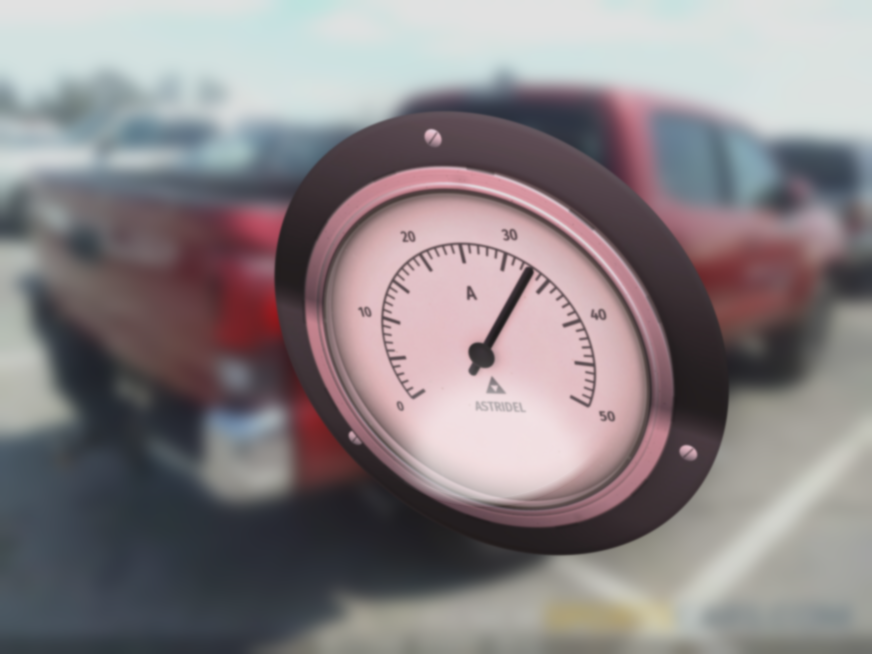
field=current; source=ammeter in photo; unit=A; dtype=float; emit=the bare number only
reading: 33
